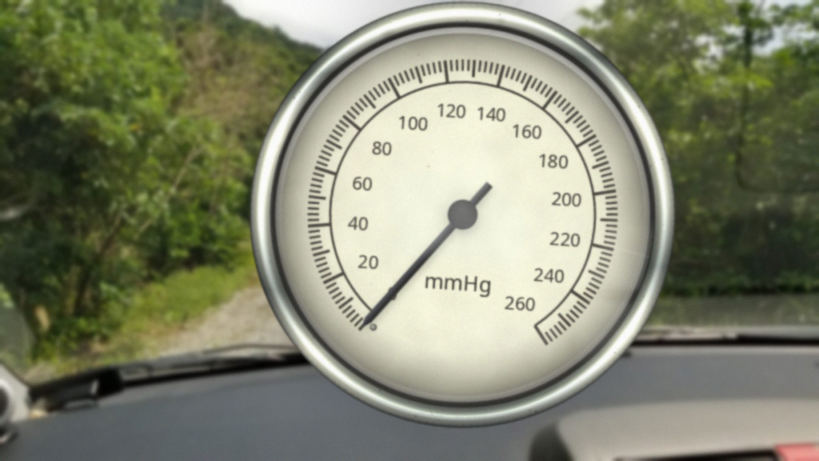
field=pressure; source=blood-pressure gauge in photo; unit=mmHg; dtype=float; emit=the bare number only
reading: 0
